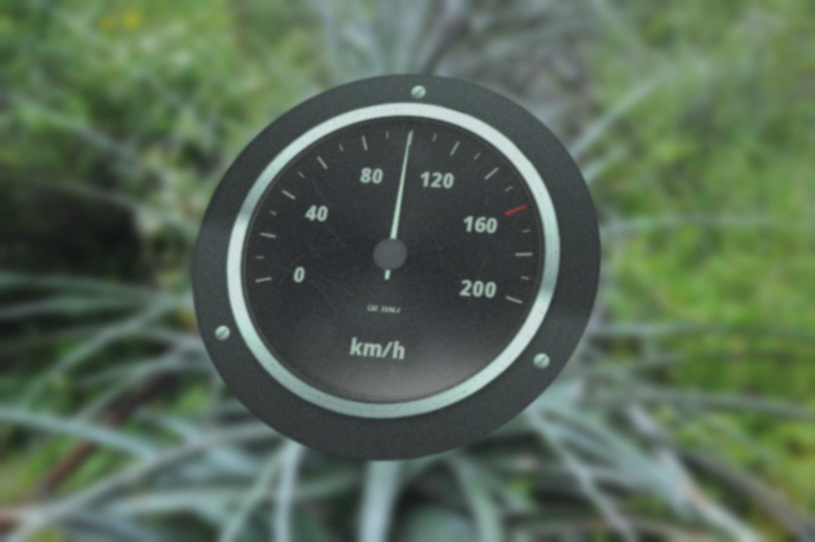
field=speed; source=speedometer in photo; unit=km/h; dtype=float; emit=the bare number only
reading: 100
